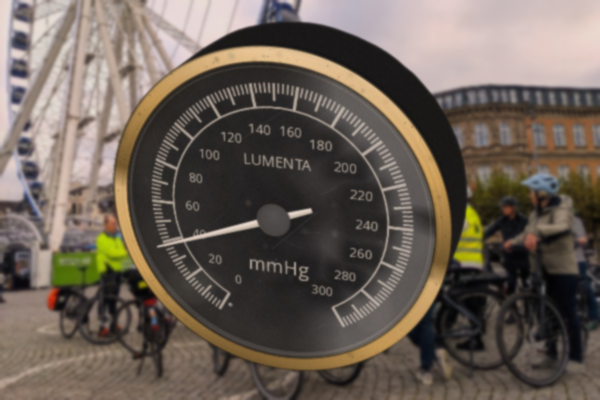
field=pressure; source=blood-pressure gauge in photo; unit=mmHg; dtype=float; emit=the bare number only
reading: 40
